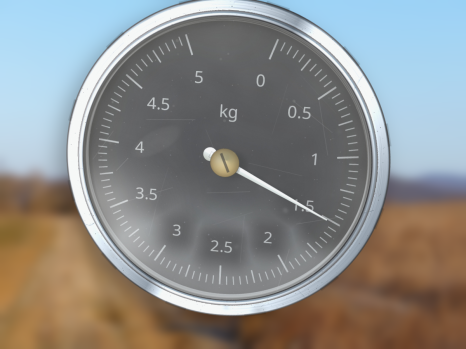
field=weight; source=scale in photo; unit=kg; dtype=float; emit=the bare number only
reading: 1.5
